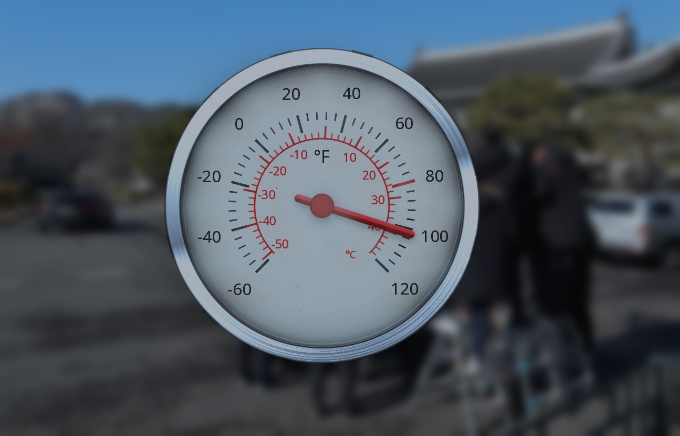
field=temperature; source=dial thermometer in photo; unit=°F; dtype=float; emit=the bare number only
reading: 102
